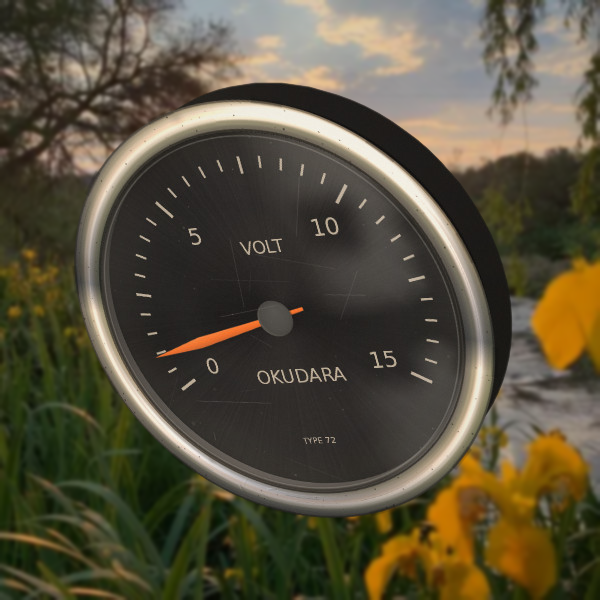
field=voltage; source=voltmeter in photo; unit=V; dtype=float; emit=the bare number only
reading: 1
